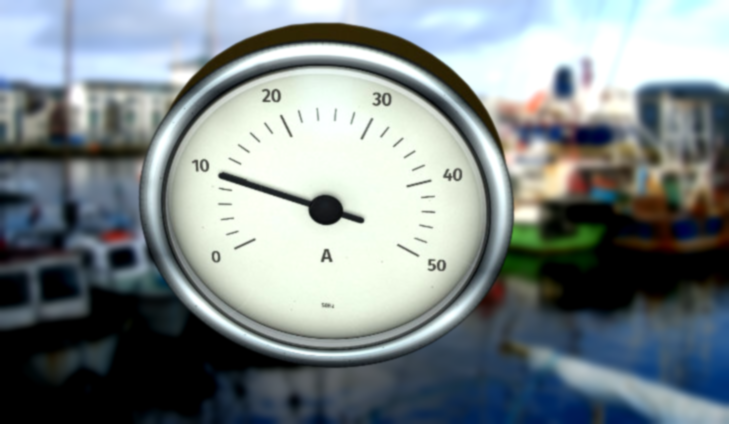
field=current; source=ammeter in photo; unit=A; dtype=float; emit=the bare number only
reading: 10
